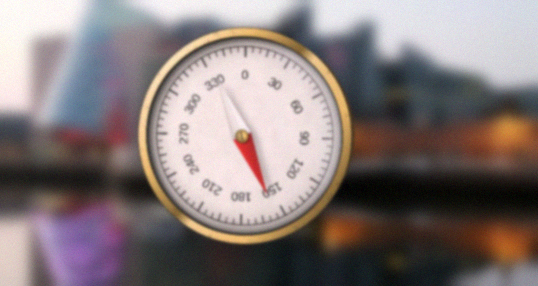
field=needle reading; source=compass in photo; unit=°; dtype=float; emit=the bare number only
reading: 155
